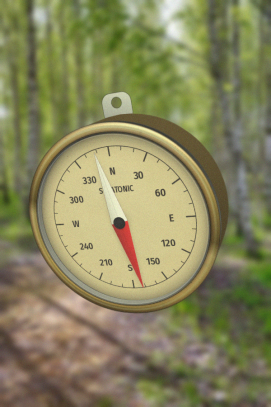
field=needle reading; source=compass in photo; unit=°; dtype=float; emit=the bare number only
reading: 170
